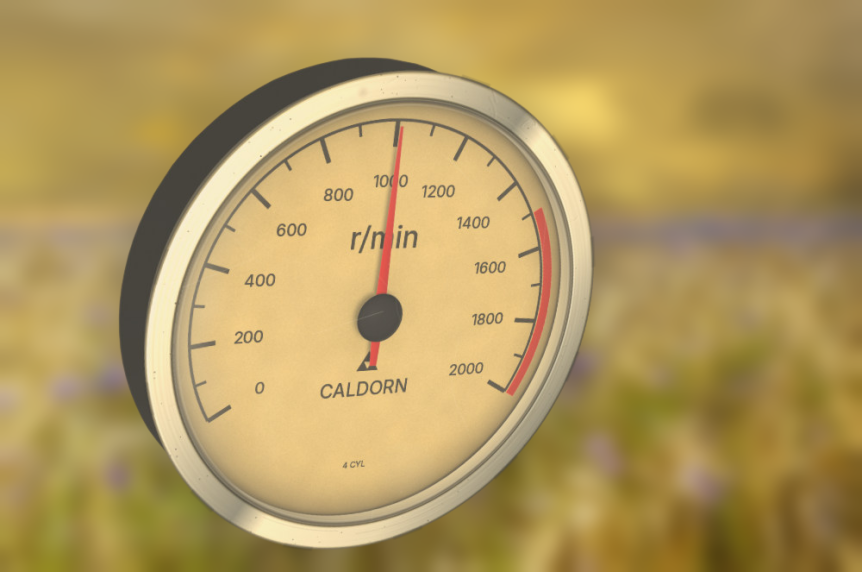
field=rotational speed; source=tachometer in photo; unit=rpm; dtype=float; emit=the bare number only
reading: 1000
